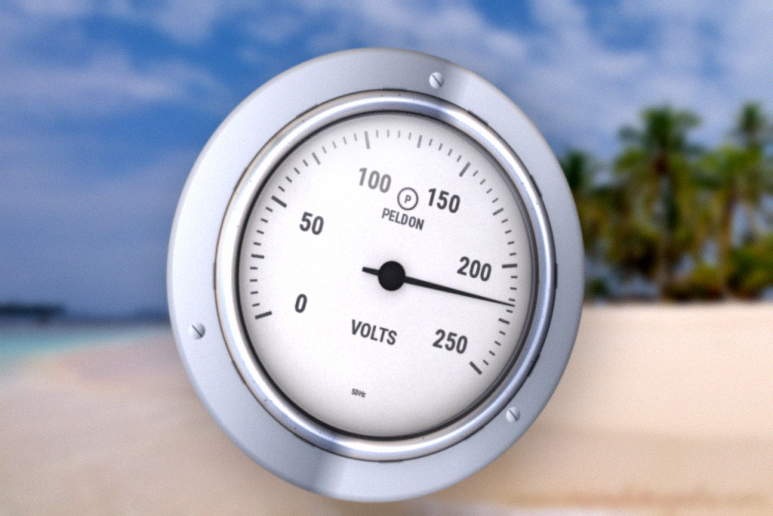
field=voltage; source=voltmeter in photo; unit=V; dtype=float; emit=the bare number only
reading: 217.5
